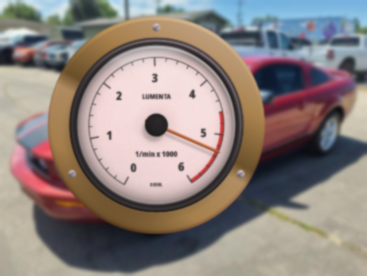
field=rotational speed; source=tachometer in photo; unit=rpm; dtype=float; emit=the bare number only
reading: 5300
